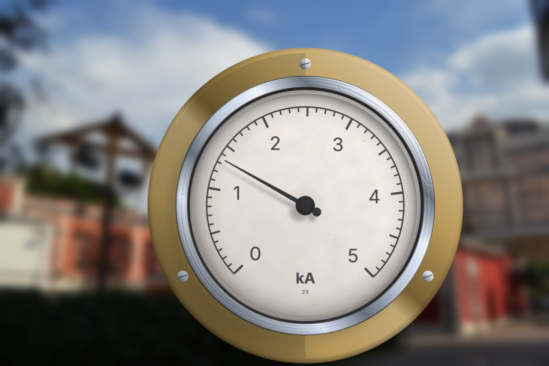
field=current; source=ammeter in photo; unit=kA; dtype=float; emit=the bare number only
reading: 1.35
